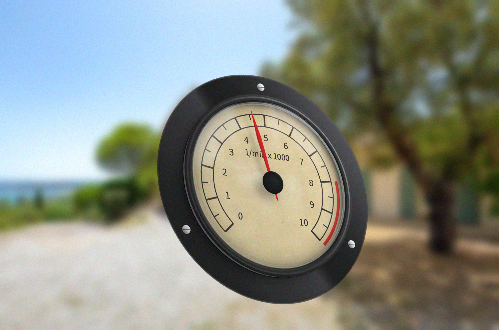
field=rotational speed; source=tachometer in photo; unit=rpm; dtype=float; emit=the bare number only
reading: 4500
